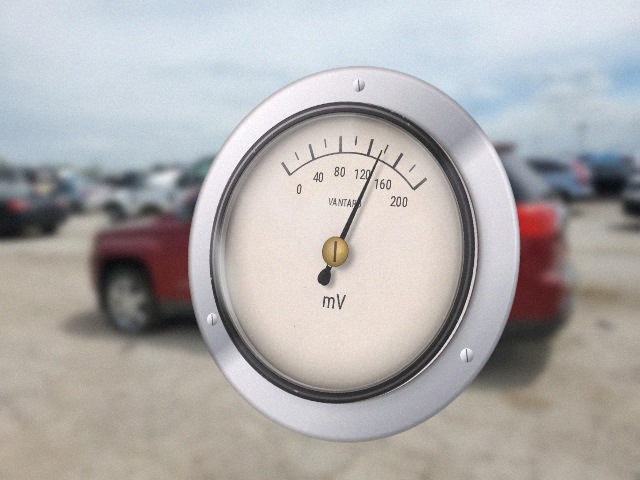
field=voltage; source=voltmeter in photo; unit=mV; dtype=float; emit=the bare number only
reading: 140
